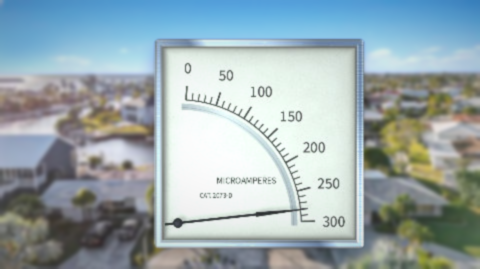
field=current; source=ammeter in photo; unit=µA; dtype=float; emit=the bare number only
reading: 280
